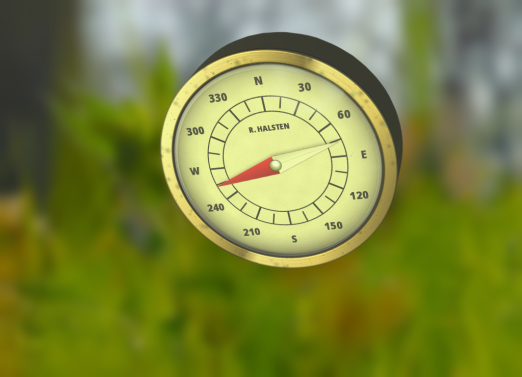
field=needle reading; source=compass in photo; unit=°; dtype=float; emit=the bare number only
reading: 255
